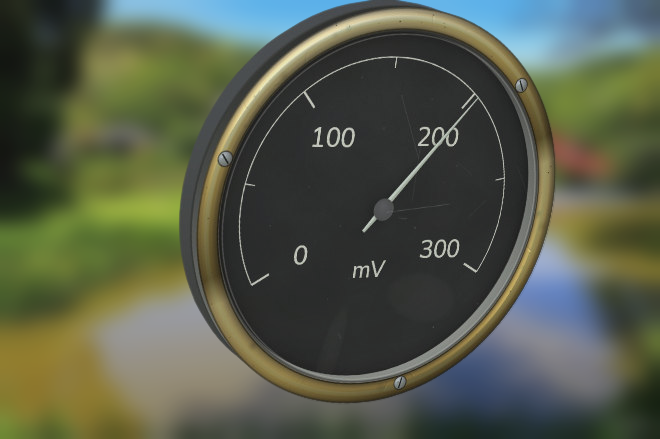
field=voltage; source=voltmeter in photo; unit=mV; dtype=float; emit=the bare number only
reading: 200
